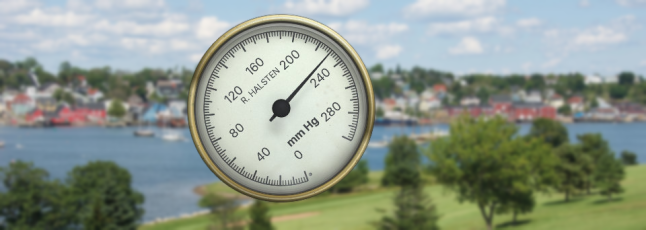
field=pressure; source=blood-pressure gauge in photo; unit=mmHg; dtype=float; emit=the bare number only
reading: 230
